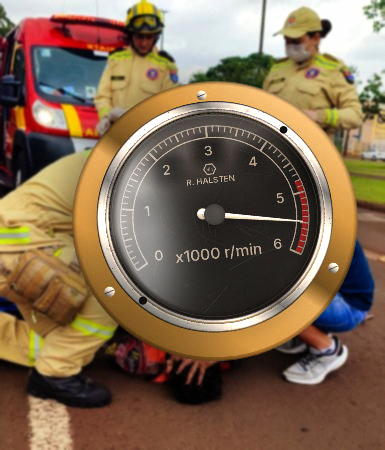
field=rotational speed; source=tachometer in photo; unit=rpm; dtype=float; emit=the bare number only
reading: 5500
